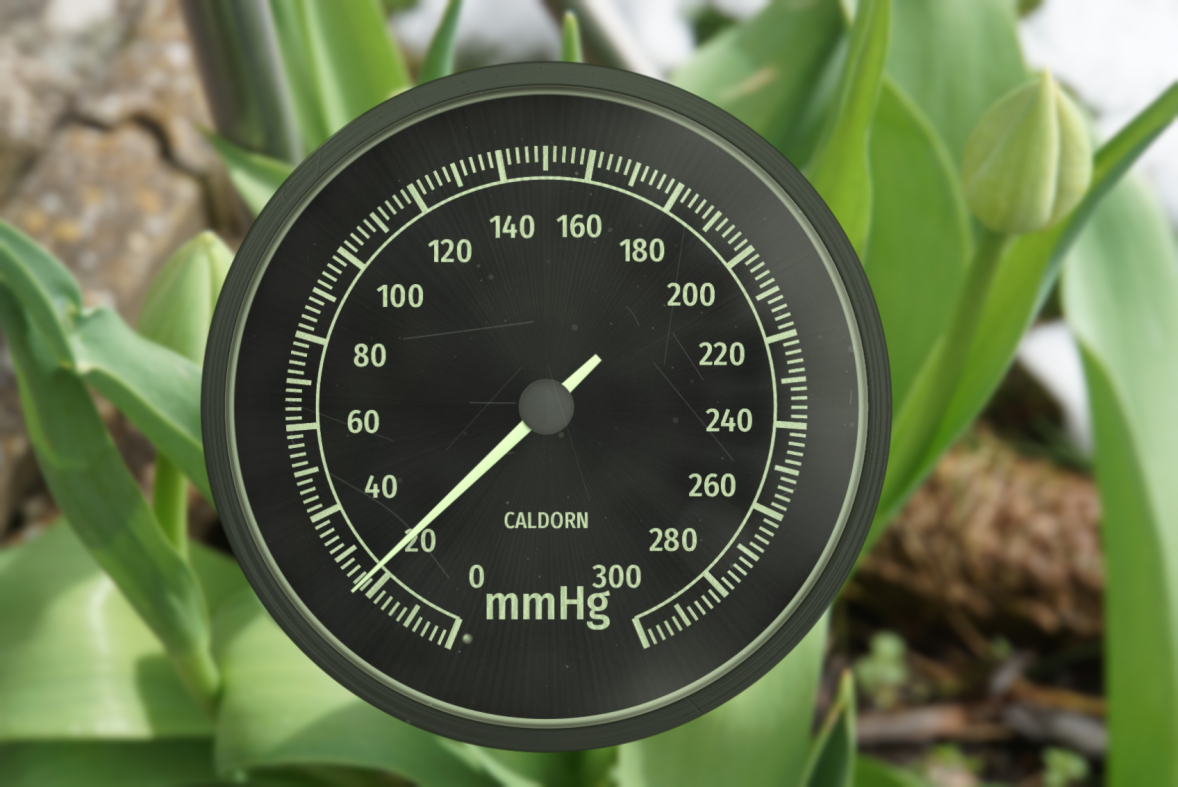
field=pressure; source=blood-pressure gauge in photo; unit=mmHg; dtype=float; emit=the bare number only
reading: 23
